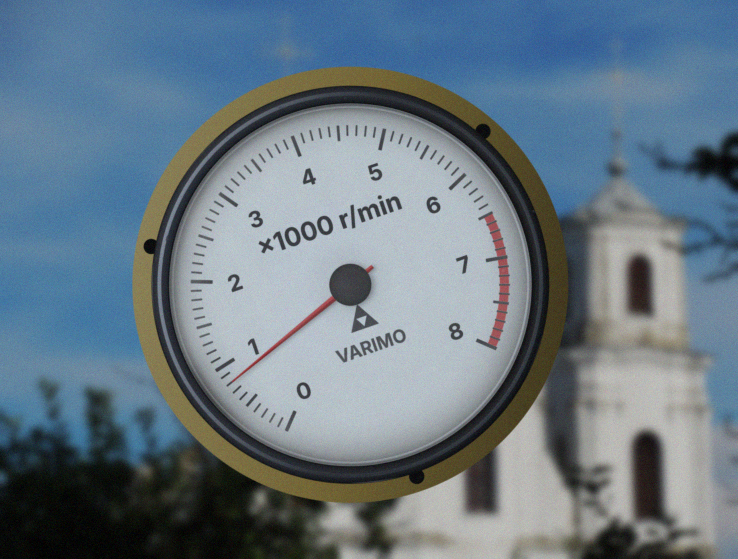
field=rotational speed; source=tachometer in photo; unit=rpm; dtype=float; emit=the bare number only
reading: 800
